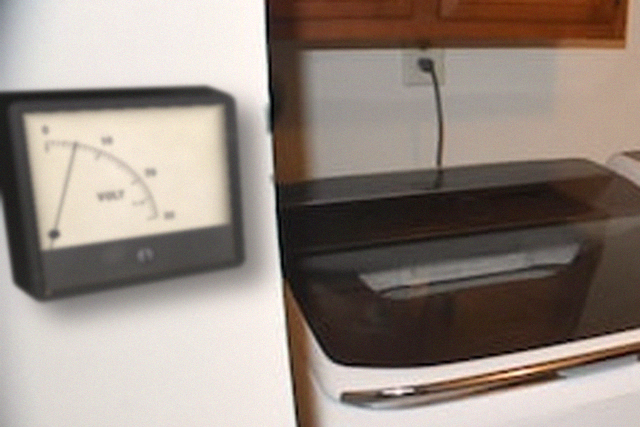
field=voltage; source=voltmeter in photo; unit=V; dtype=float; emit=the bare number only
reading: 5
